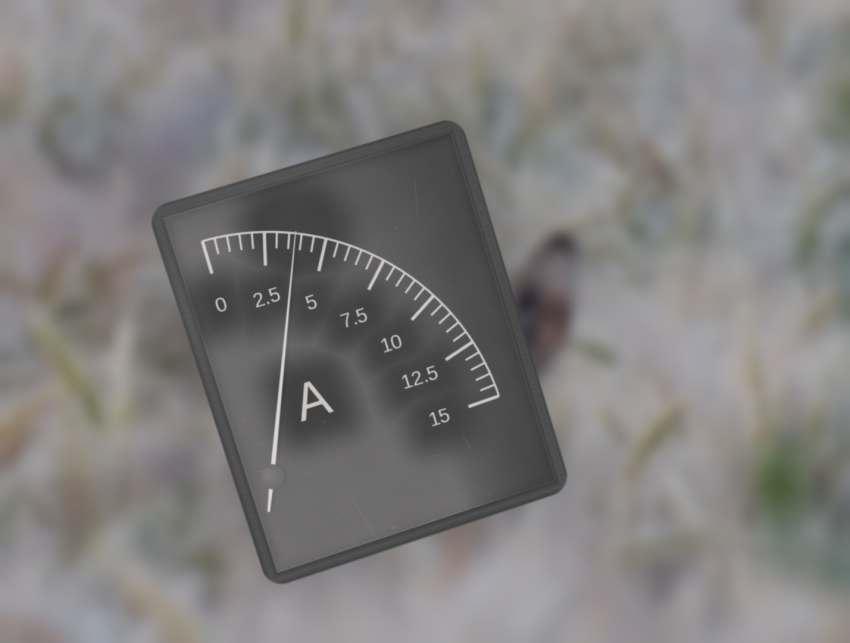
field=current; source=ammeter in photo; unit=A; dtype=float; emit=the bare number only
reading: 3.75
